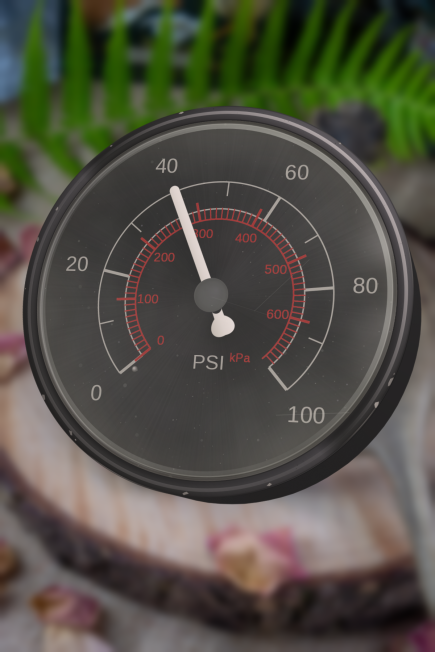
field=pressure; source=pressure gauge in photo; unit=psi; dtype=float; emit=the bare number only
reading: 40
